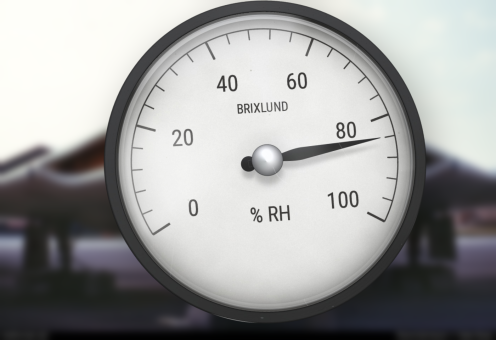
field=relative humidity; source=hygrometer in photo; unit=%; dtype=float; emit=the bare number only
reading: 84
